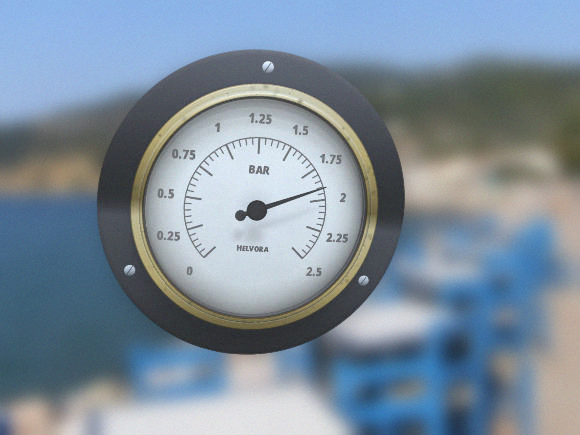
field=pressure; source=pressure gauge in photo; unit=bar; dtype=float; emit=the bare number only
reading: 1.9
